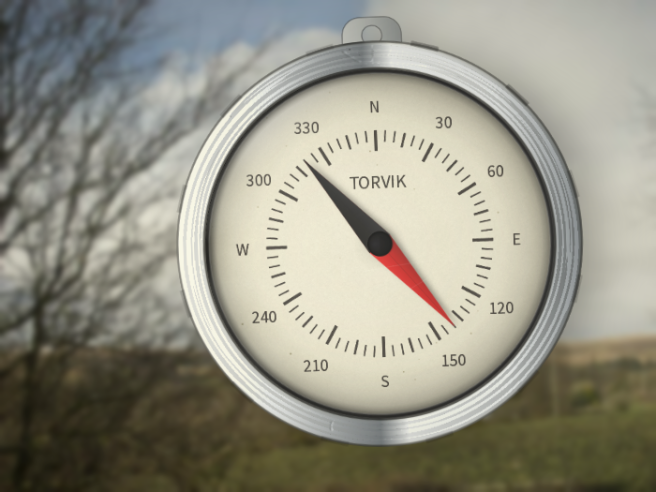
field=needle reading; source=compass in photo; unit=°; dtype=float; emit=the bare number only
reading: 140
